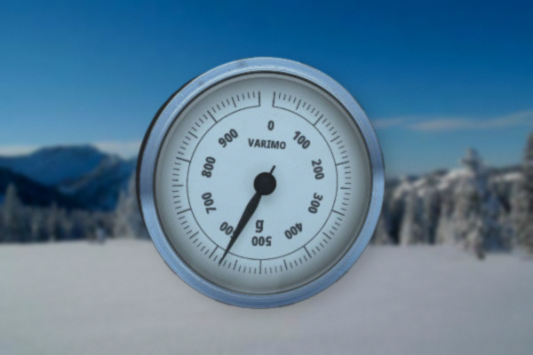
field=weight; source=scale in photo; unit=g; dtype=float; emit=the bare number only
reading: 580
